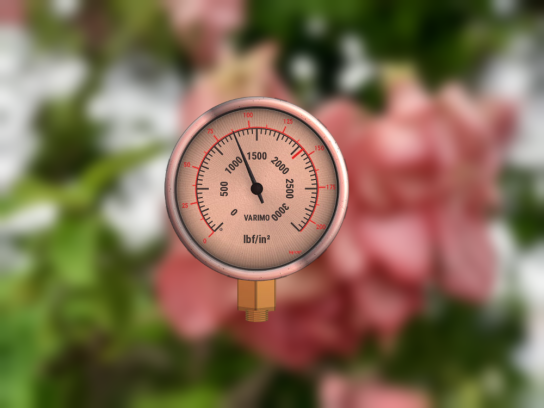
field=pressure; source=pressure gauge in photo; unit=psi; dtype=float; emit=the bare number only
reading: 1250
